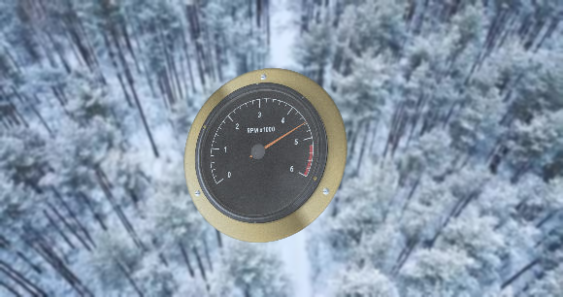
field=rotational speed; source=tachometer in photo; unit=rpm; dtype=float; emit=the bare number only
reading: 4600
